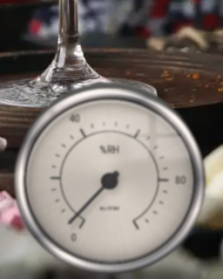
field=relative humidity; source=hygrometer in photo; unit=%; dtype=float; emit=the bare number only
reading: 4
